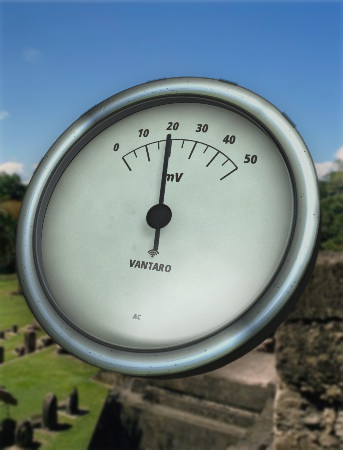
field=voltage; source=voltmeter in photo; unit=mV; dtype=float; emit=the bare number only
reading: 20
